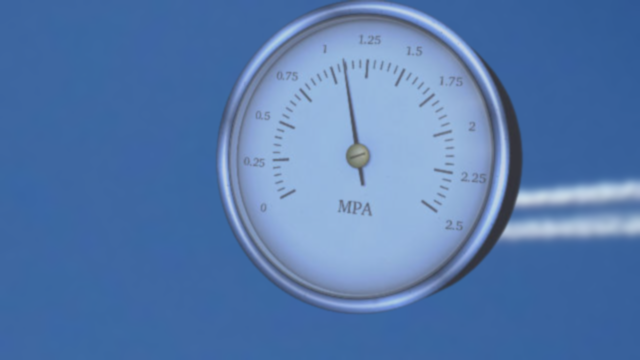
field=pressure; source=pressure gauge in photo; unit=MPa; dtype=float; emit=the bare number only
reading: 1.1
